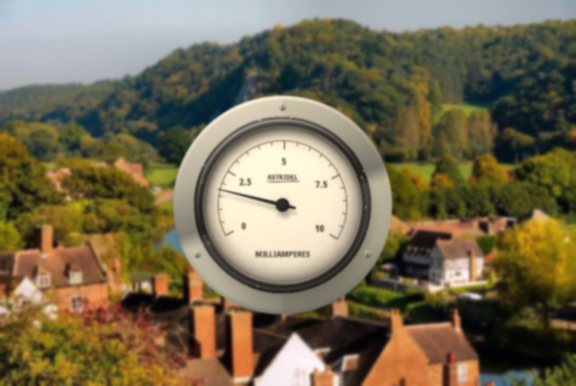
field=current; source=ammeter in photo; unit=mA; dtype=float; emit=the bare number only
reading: 1.75
